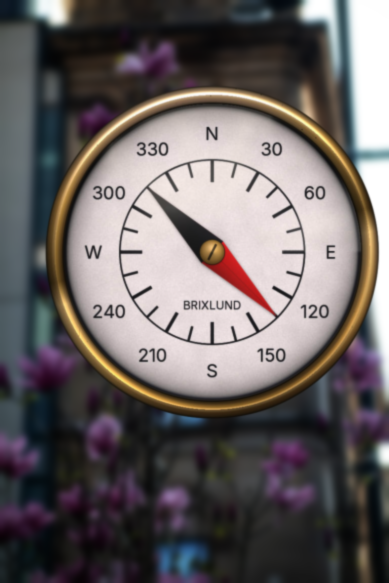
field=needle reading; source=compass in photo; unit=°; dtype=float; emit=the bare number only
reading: 135
